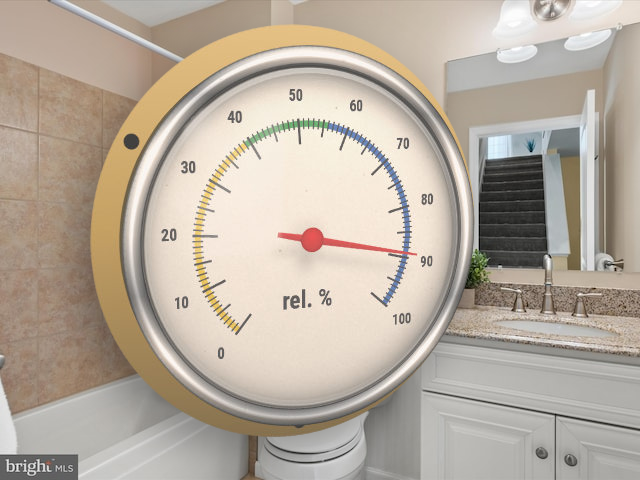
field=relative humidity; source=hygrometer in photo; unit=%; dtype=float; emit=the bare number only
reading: 89
